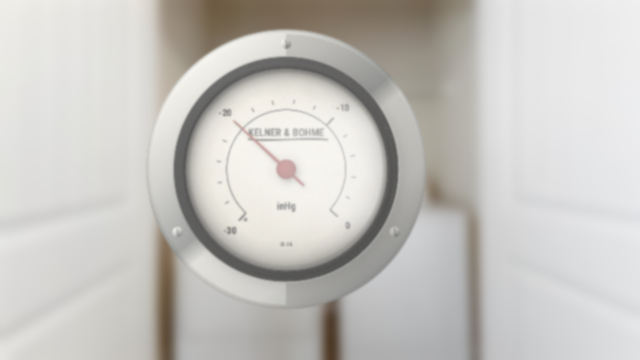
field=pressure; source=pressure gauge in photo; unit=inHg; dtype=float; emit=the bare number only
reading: -20
